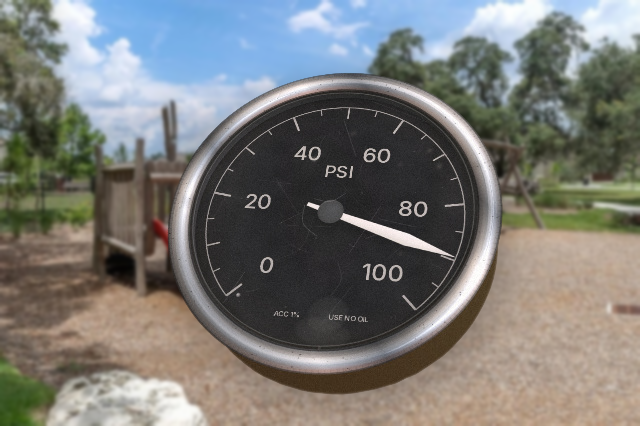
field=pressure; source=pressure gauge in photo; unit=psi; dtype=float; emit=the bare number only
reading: 90
